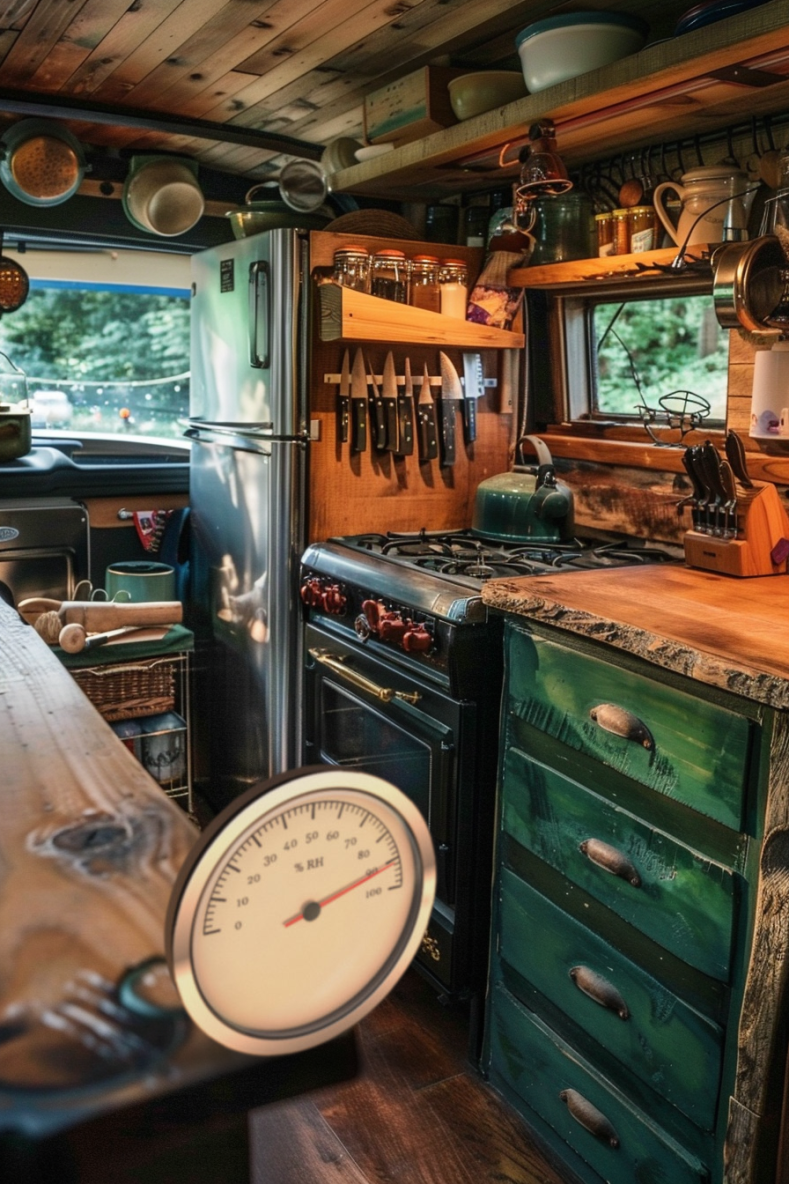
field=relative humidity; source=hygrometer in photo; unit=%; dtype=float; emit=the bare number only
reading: 90
